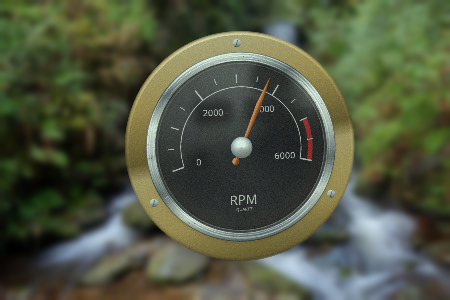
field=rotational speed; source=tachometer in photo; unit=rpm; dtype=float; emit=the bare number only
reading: 3750
